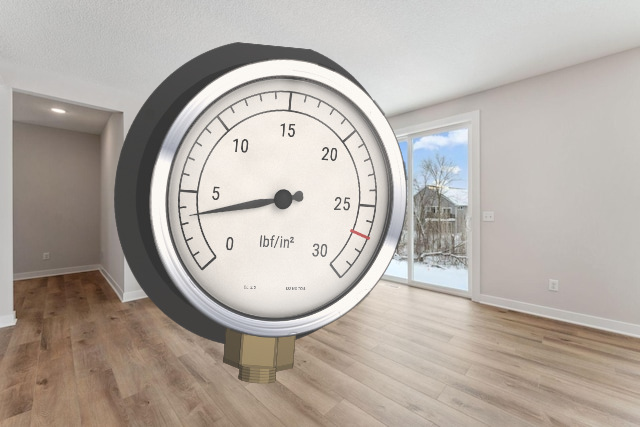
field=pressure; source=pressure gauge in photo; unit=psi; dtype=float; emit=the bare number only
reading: 3.5
